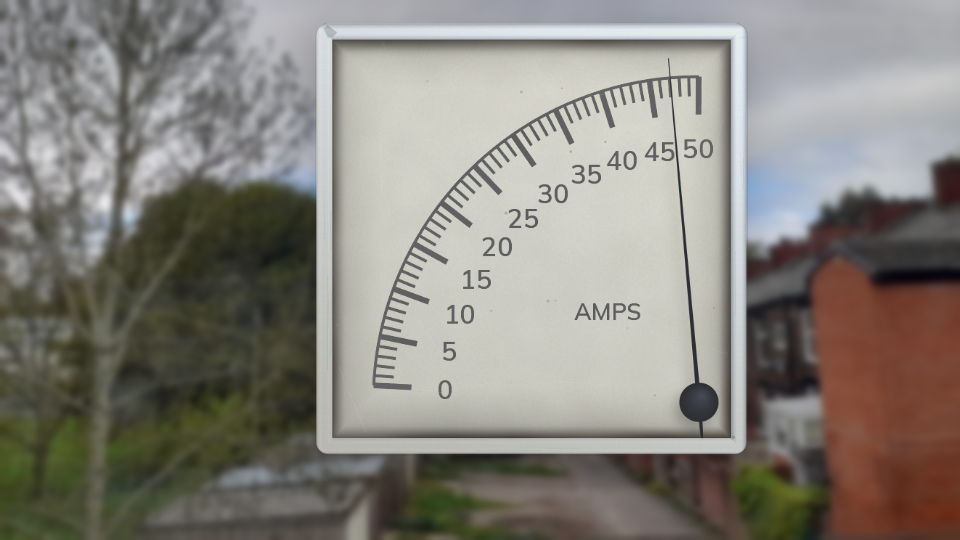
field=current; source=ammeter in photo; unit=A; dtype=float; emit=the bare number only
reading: 47
